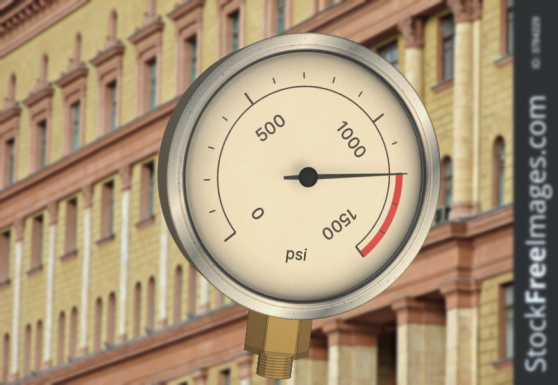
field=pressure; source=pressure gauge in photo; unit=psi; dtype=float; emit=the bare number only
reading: 1200
